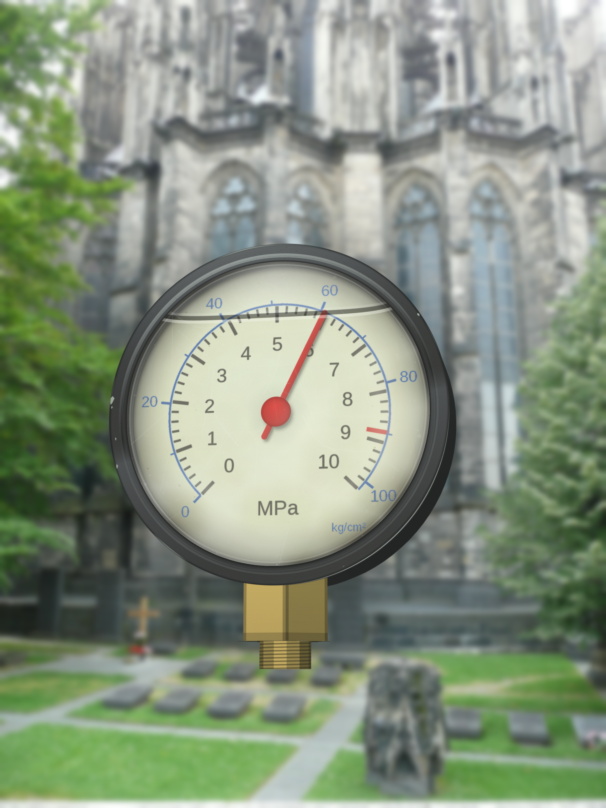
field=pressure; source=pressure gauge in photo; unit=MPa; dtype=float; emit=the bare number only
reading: 6
